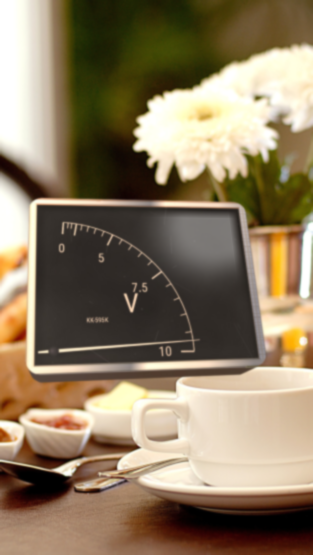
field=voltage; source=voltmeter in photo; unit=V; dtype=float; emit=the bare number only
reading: 9.75
